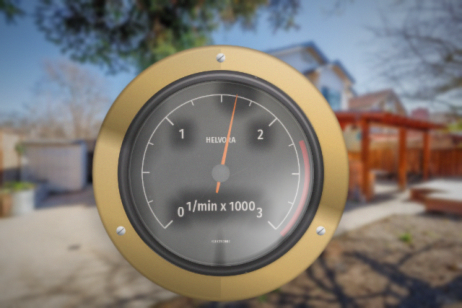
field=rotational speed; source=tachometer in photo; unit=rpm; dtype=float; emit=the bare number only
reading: 1625
